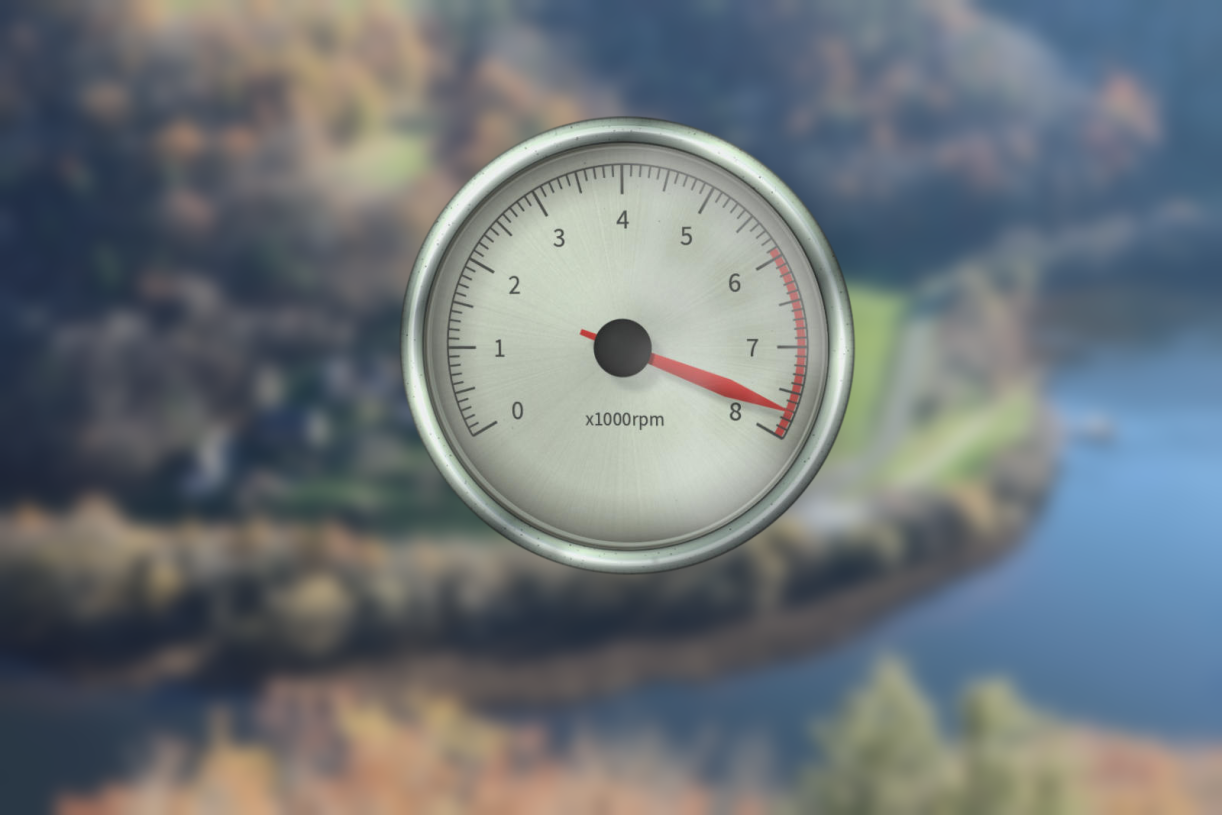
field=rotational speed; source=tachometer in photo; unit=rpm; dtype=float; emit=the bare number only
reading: 7700
